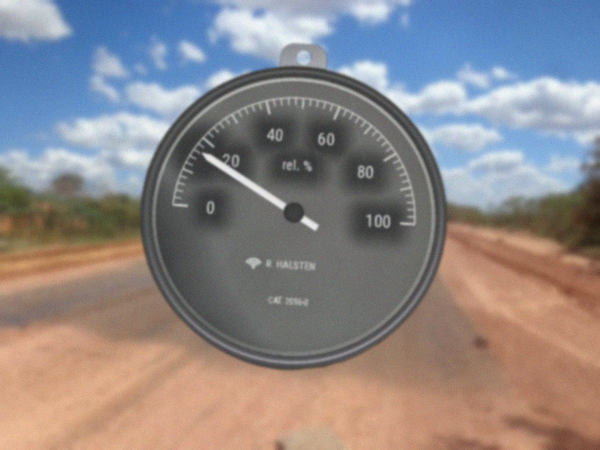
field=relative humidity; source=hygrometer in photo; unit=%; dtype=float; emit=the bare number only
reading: 16
